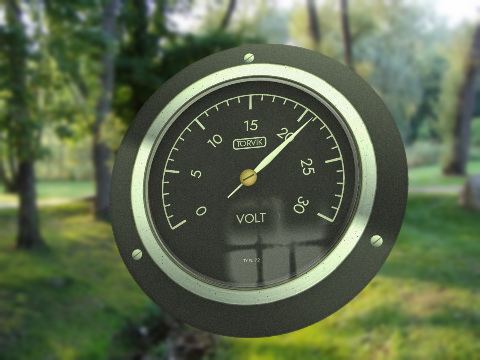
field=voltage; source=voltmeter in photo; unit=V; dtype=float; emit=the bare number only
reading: 21
